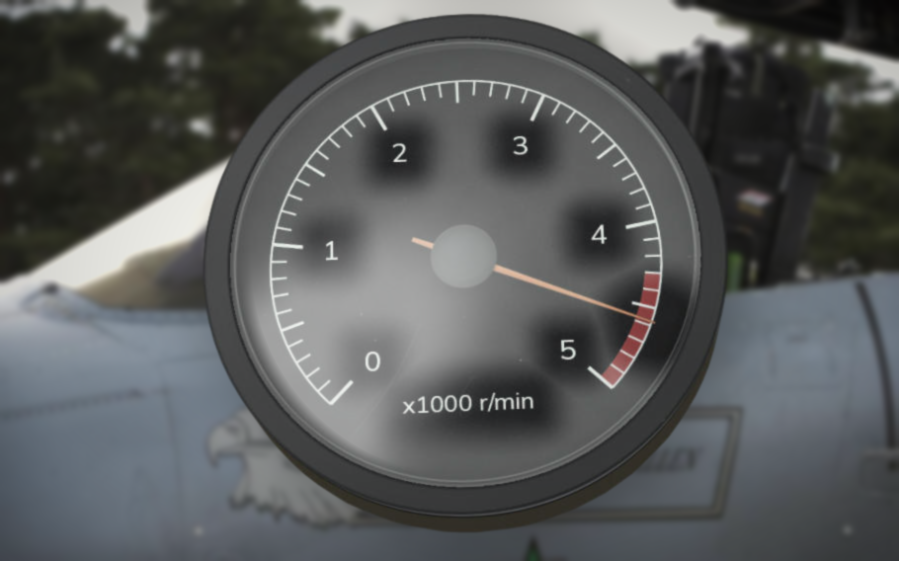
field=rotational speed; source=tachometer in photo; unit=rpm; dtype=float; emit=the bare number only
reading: 4600
